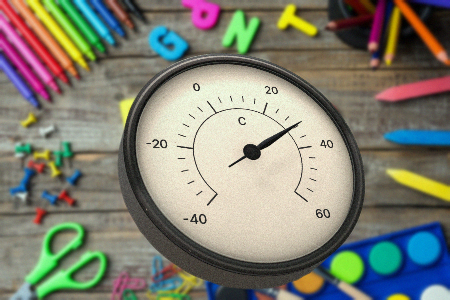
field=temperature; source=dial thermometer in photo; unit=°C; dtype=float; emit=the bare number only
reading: 32
